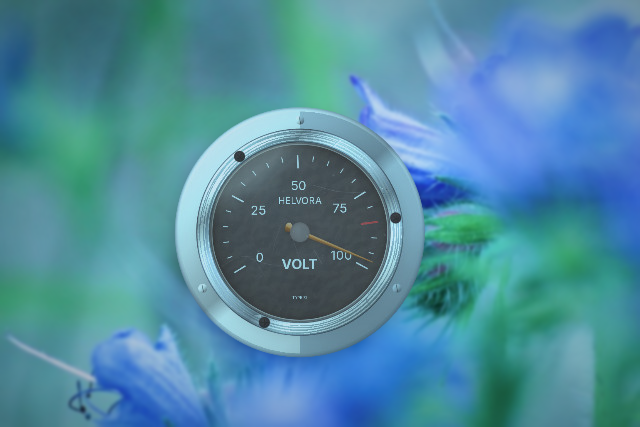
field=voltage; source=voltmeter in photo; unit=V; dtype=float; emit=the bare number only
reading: 97.5
